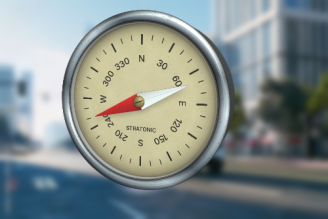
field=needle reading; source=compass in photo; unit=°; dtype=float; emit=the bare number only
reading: 250
